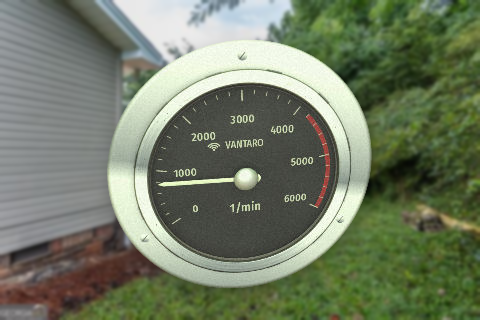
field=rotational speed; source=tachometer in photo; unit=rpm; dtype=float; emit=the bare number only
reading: 800
